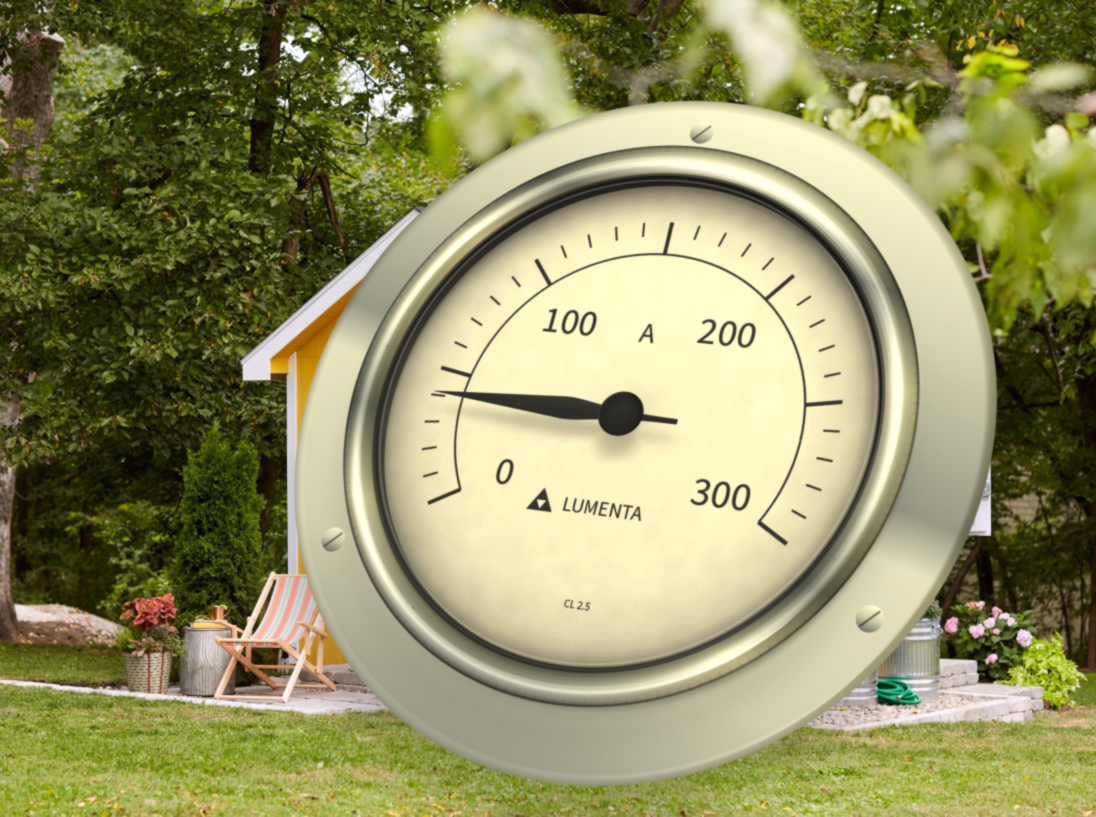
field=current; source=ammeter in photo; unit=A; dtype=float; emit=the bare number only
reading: 40
